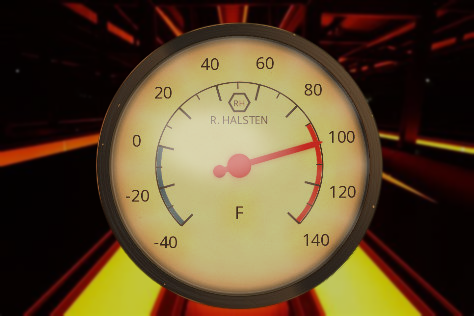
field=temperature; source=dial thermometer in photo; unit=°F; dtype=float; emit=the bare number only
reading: 100
